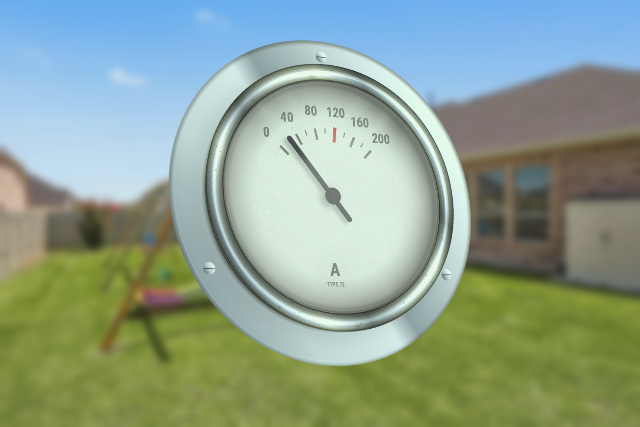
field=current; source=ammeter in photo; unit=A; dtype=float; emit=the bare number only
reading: 20
